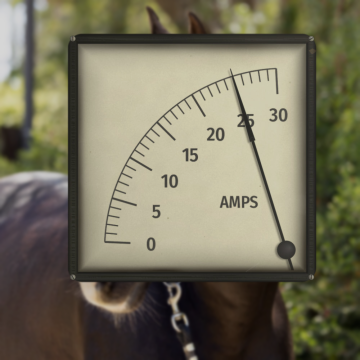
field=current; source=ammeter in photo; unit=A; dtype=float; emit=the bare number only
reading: 25
